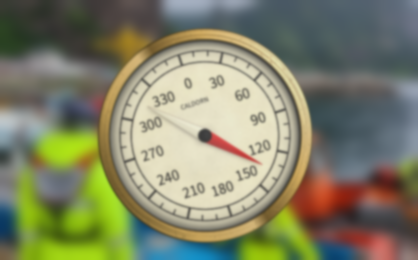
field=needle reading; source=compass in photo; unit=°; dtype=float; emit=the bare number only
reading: 135
